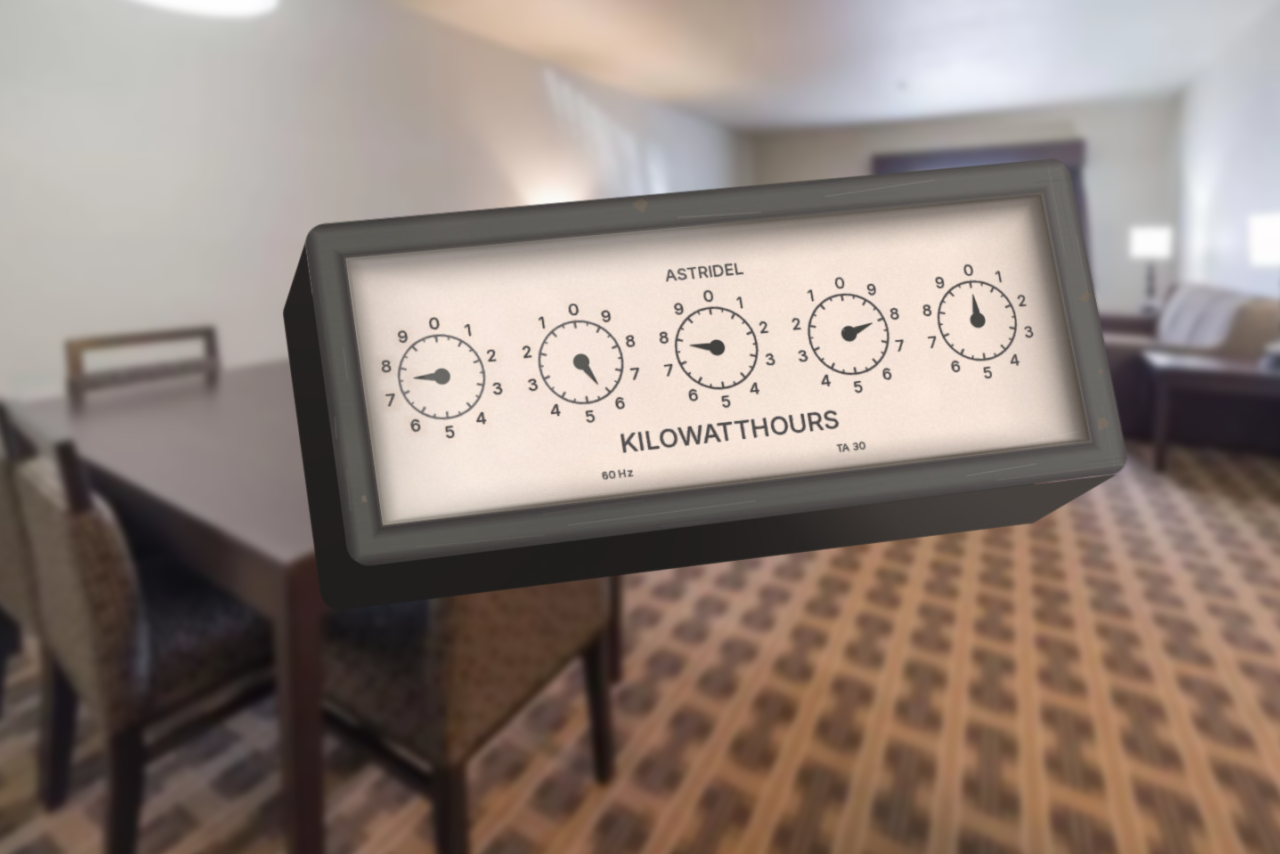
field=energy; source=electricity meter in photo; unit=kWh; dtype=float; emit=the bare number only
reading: 75780
